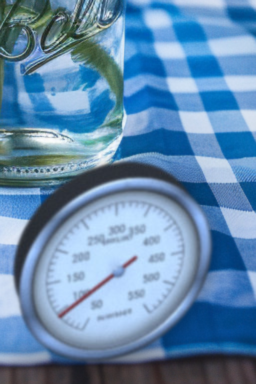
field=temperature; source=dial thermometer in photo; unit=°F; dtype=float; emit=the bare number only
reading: 100
